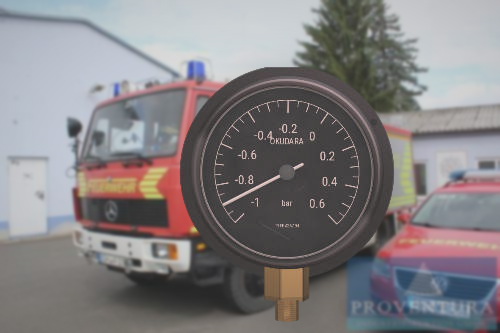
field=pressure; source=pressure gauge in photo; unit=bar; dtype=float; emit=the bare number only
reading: -0.9
